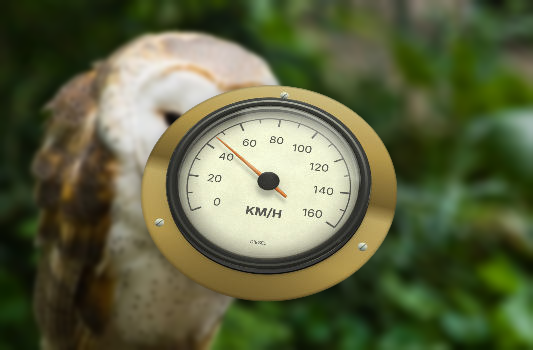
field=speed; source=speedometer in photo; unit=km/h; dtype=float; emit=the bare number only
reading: 45
